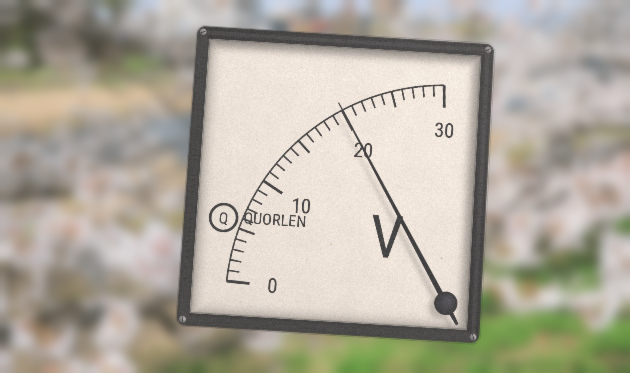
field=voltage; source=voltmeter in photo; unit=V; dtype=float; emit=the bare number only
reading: 20
